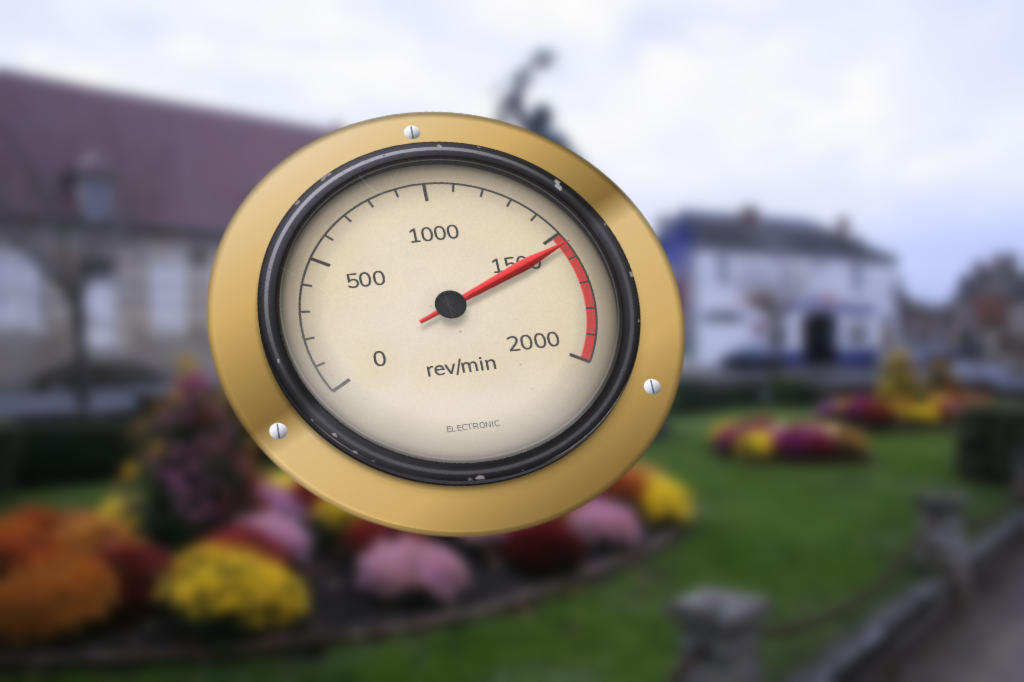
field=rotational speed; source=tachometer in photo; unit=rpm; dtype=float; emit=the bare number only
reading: 1550
